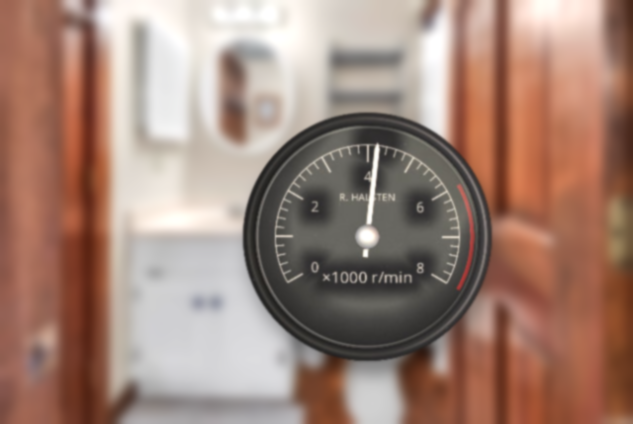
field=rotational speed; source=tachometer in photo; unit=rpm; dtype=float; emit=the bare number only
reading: 4200
